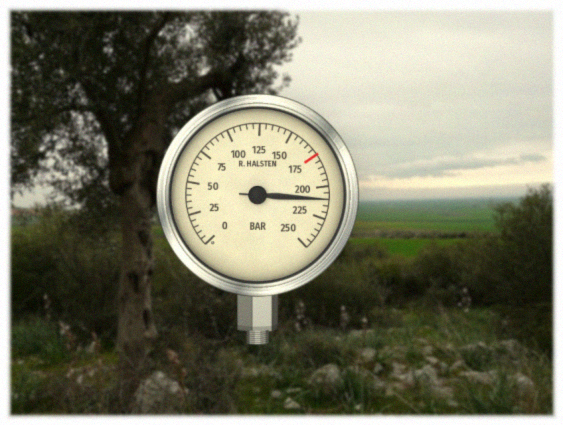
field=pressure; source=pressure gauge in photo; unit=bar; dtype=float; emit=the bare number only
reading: 210
